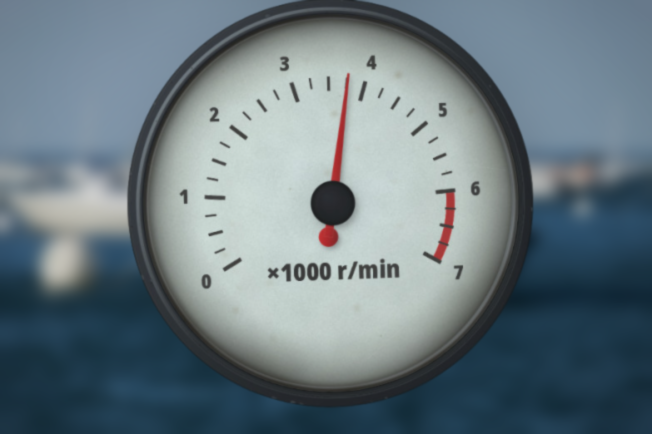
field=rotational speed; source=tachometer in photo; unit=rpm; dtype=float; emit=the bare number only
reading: 3750
